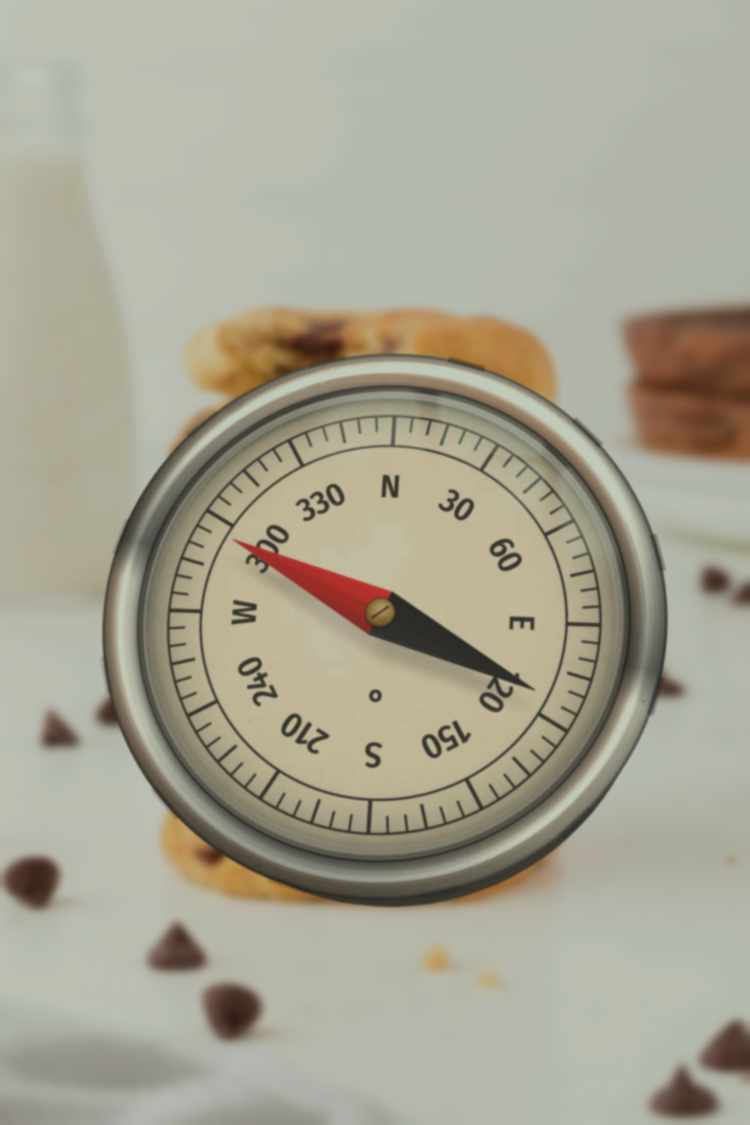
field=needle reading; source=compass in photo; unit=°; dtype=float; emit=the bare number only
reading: 295
